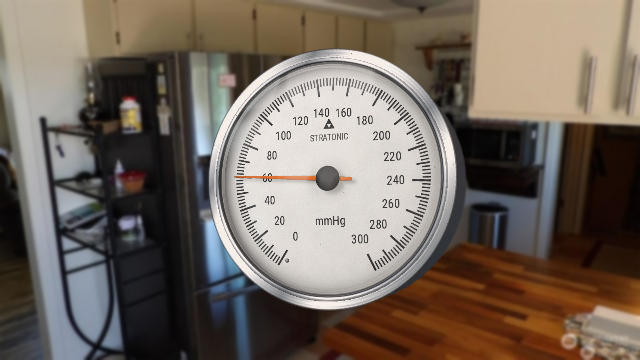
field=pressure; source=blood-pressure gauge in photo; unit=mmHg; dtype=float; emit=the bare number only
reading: 60
